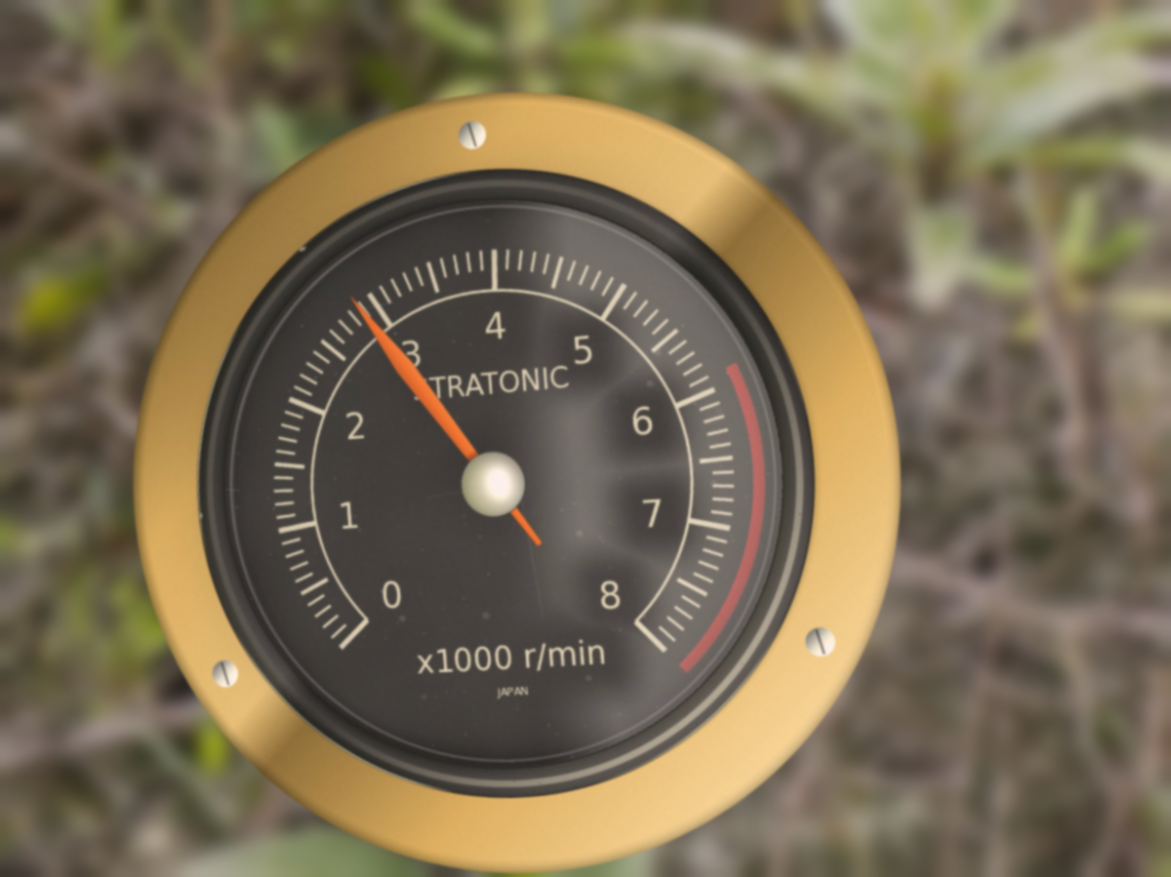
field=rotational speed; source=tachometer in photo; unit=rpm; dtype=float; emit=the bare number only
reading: 2900
